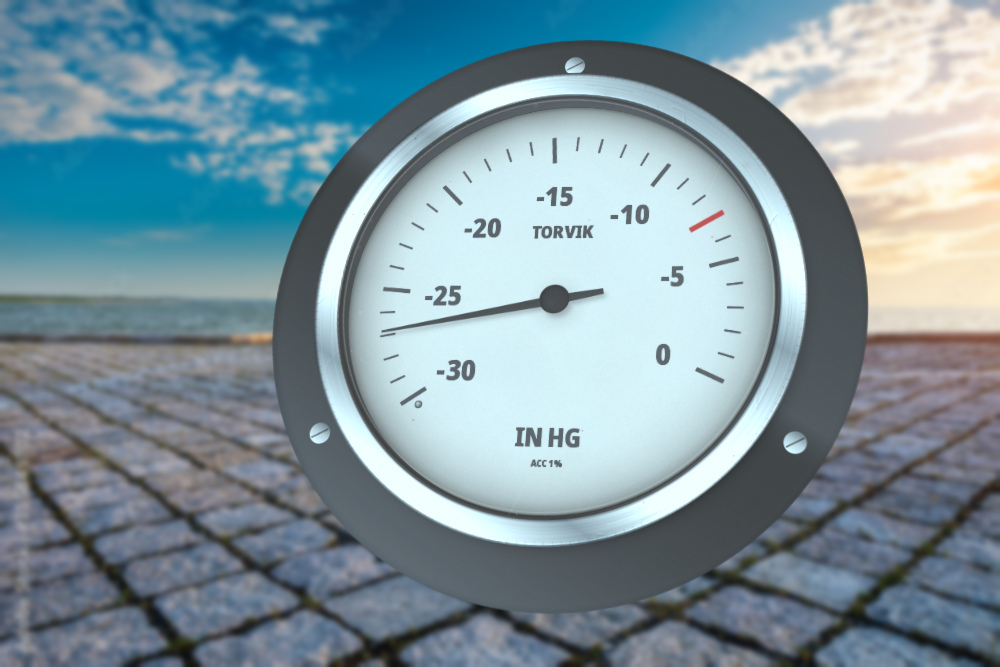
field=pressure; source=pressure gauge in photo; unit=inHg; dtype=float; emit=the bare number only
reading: -27
